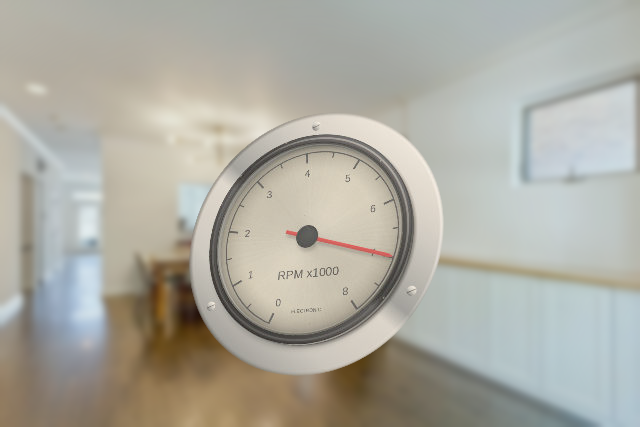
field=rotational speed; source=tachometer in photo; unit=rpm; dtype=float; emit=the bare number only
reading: 7000
